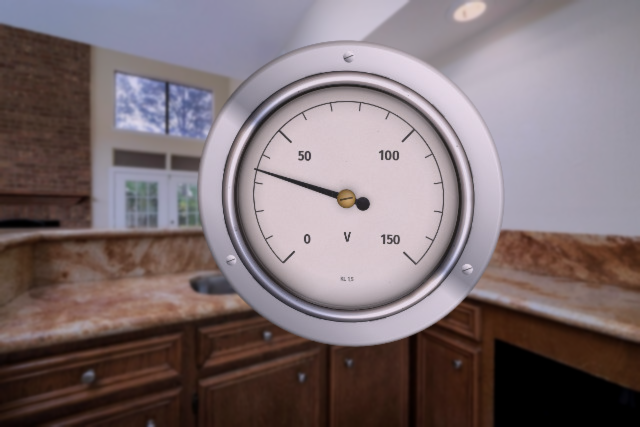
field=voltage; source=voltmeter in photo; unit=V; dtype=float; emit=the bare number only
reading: 35
